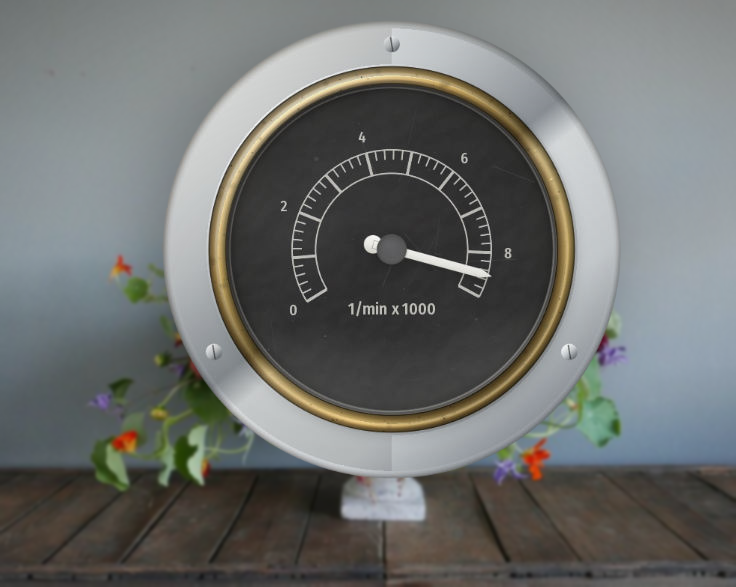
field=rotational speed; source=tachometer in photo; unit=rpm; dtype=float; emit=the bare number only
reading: 8500
